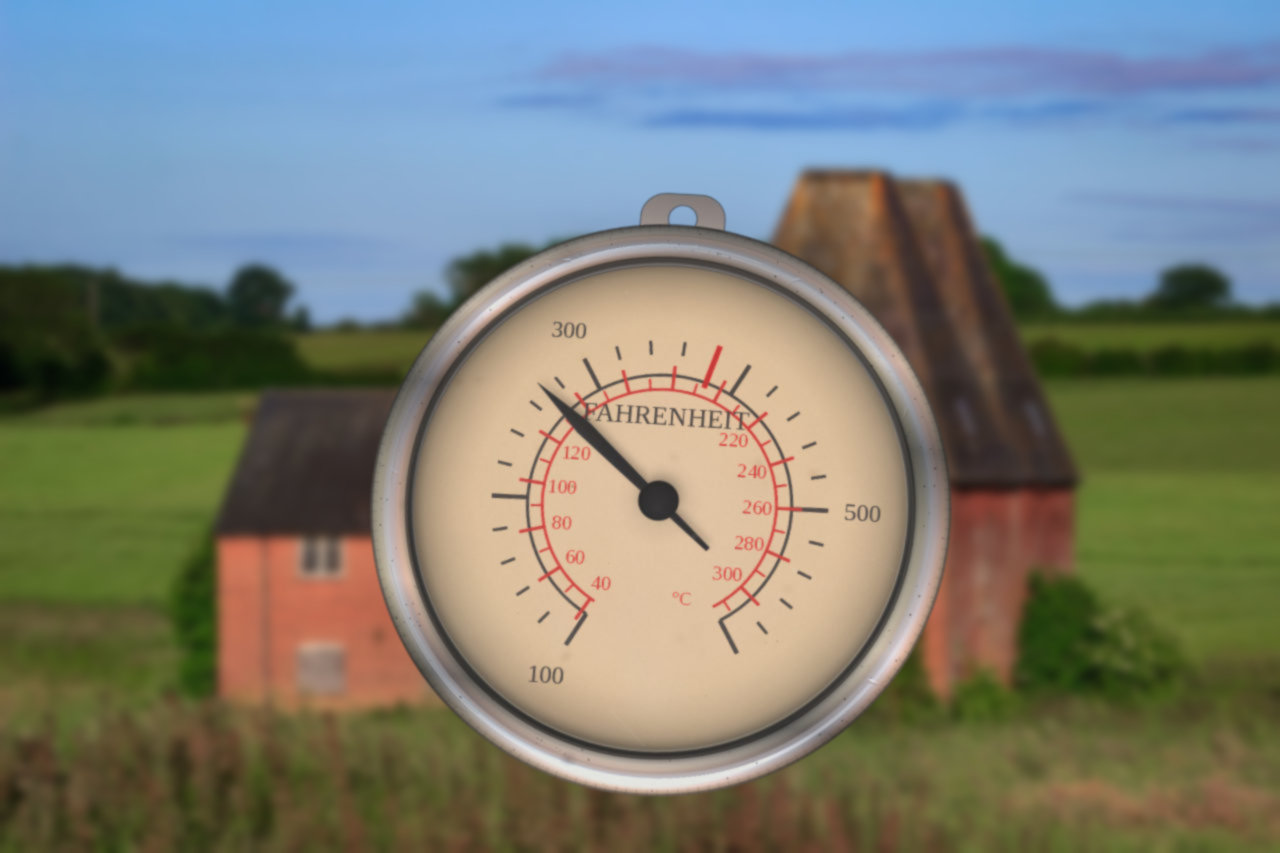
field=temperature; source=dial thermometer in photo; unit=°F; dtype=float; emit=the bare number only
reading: 270
